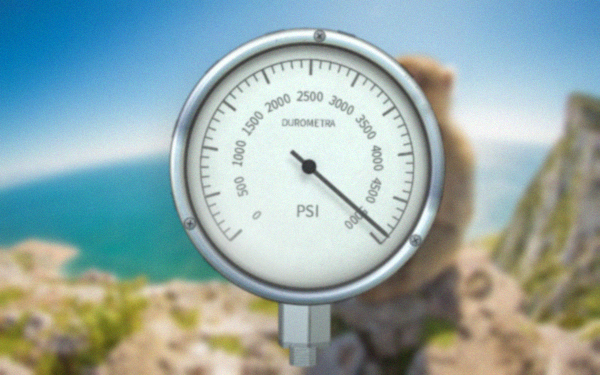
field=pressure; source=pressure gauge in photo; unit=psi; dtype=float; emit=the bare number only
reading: 4900
